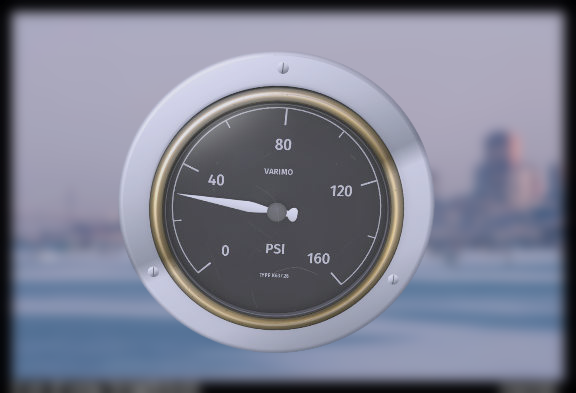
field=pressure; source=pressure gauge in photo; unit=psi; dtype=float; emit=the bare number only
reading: 30
